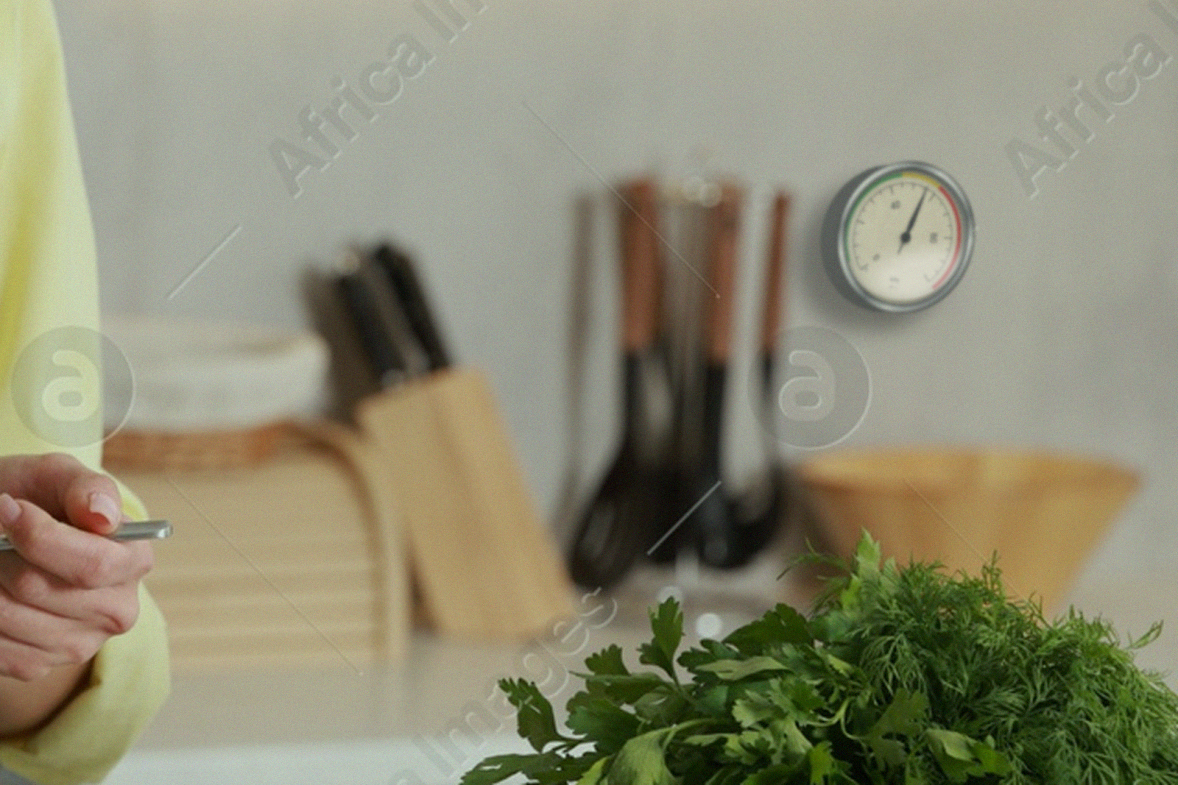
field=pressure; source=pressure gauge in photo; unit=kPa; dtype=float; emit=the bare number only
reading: 55
